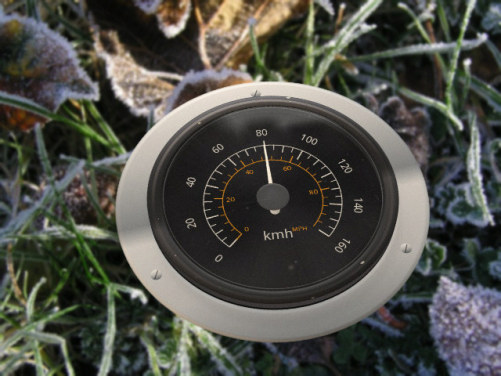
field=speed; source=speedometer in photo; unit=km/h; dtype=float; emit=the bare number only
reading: 80
